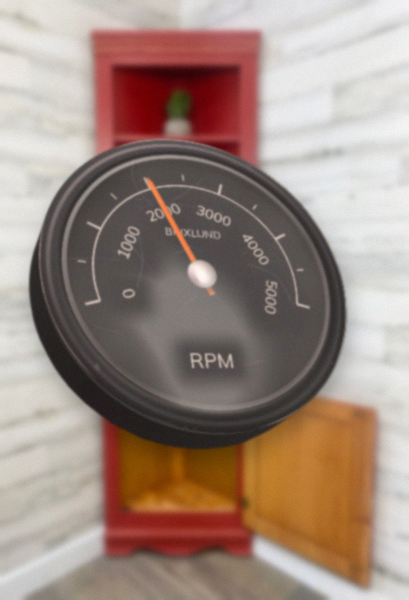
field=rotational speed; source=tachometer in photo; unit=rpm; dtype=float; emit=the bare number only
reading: 2000
